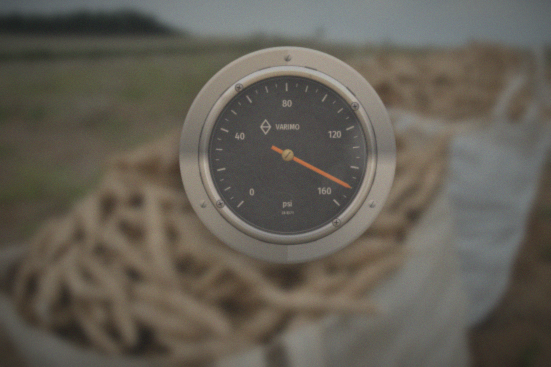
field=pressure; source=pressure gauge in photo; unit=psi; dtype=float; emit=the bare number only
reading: 150
